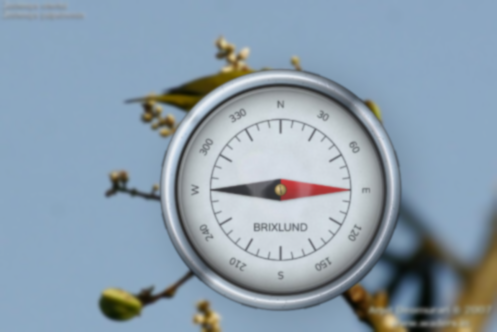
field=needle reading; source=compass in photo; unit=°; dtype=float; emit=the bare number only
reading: 90
